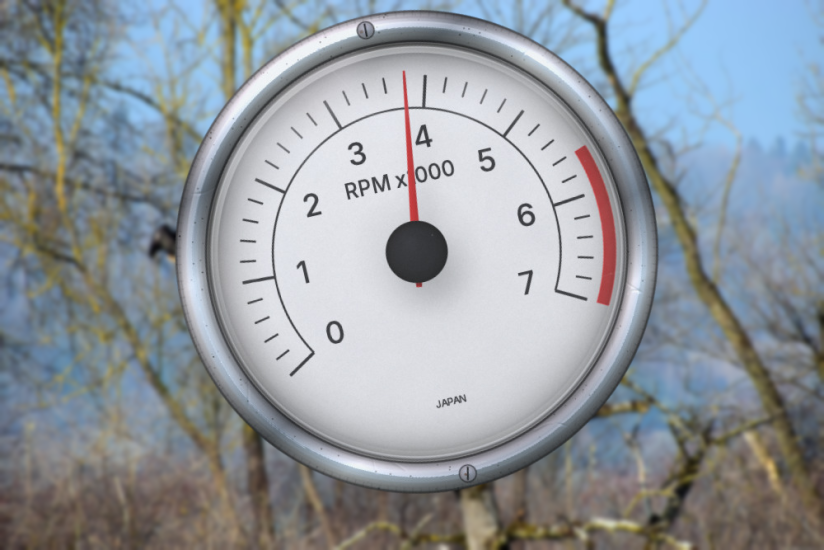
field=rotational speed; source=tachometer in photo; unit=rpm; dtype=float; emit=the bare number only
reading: 3800
